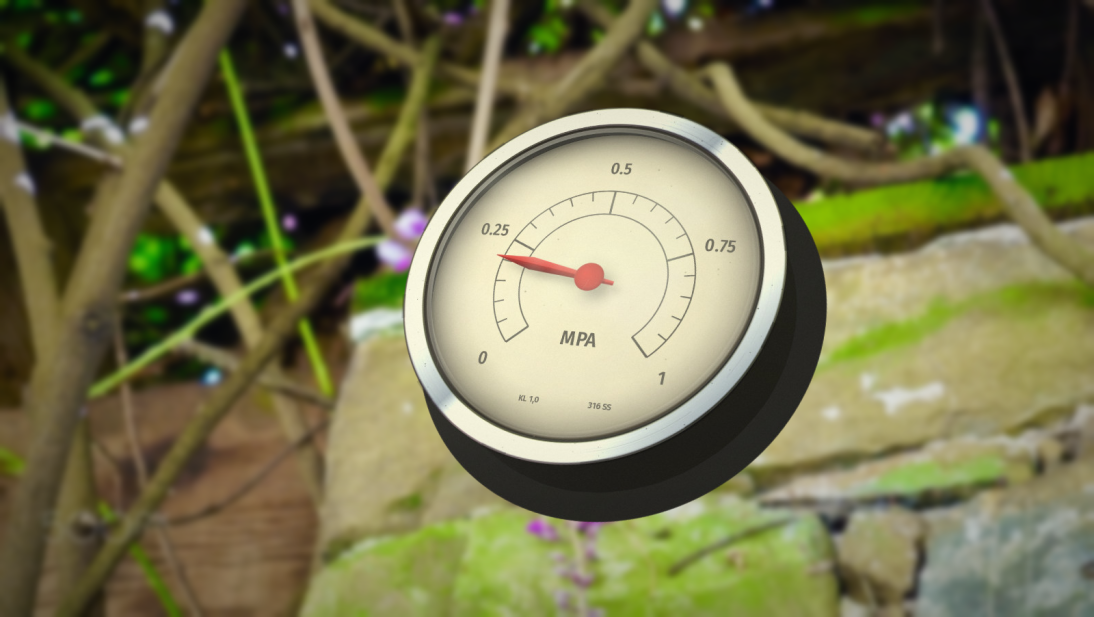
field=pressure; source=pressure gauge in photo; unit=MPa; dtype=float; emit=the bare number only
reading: 0.2
